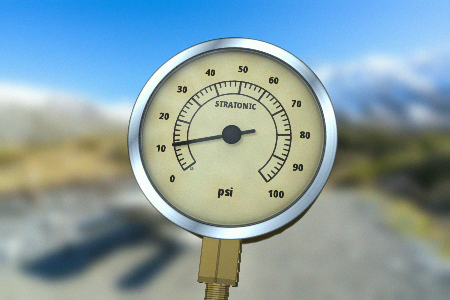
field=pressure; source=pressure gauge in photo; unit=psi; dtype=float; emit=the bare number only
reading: 10
